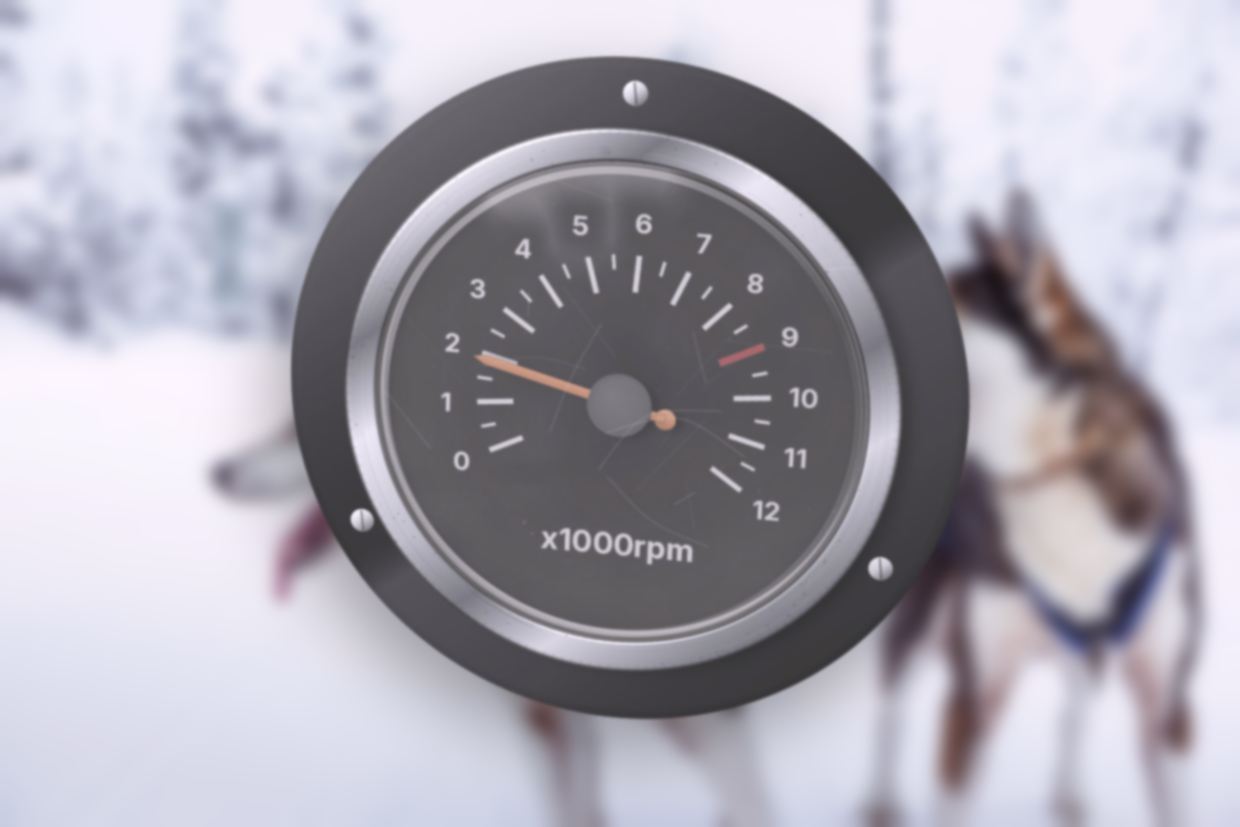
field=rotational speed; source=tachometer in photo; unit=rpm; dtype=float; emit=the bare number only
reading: 2000
